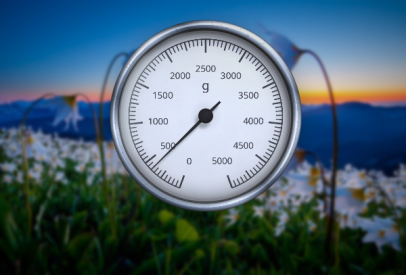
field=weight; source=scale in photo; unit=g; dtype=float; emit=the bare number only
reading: 400
